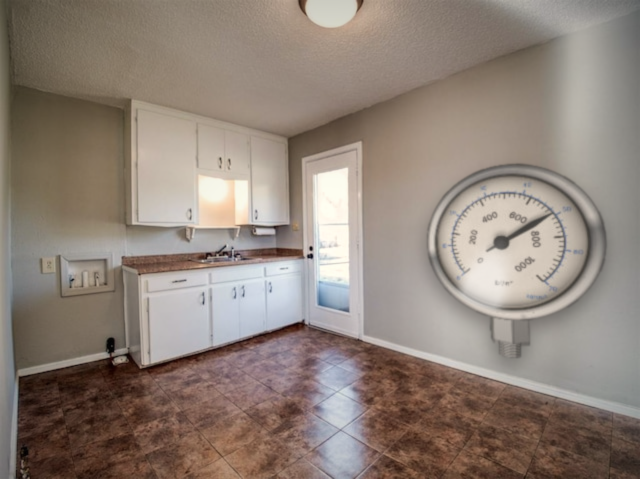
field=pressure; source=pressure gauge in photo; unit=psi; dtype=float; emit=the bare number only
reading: 700
